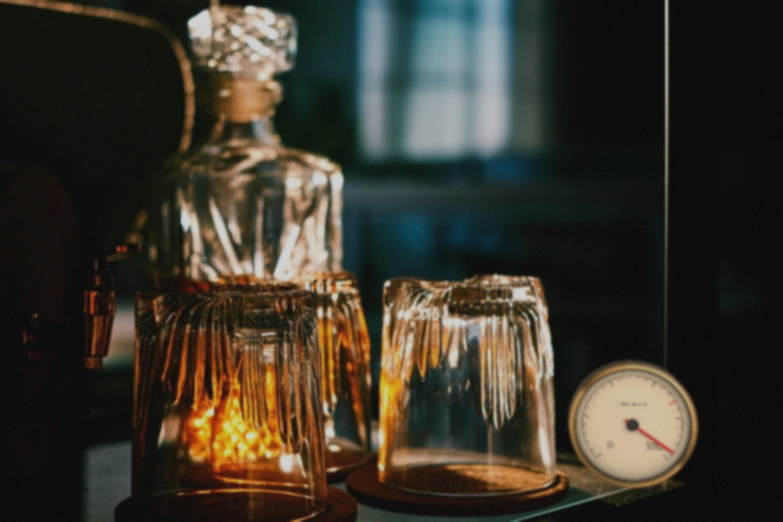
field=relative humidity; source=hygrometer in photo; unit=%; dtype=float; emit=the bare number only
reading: 96
